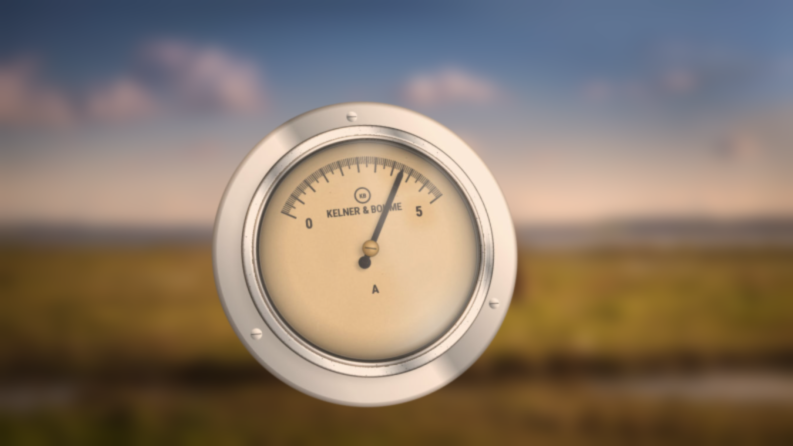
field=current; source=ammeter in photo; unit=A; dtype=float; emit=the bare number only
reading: 3.75
